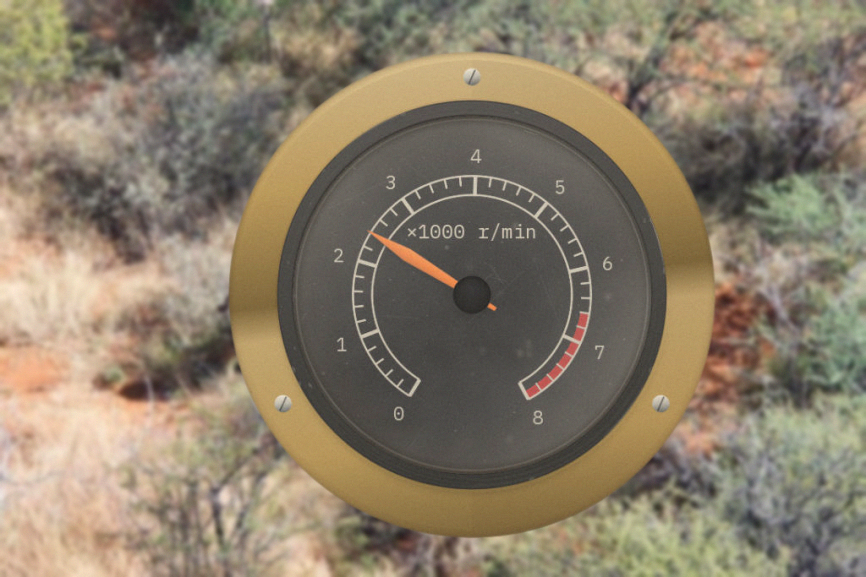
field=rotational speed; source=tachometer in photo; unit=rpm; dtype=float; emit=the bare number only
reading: 2400
